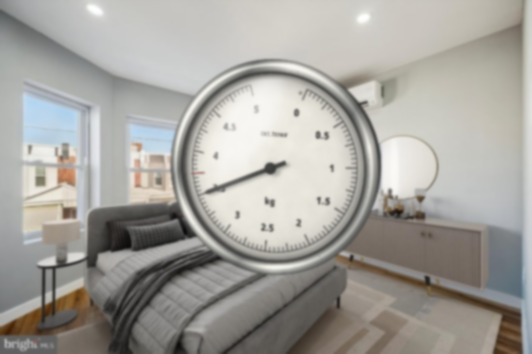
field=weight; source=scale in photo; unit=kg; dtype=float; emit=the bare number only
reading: 3.5
